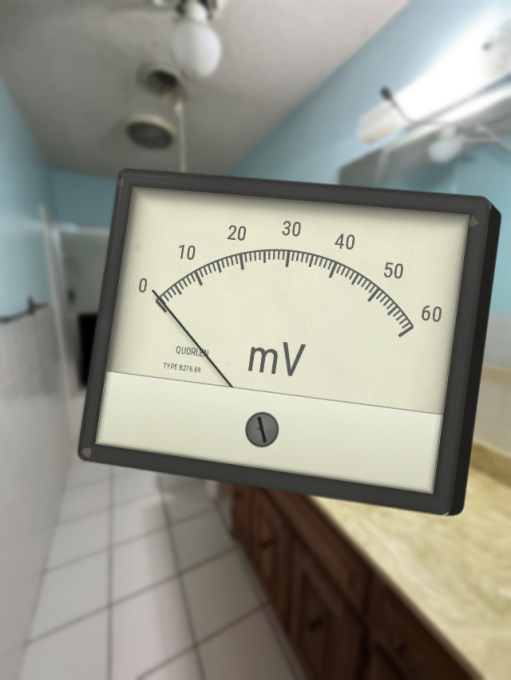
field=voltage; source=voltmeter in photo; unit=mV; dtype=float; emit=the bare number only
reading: 1
